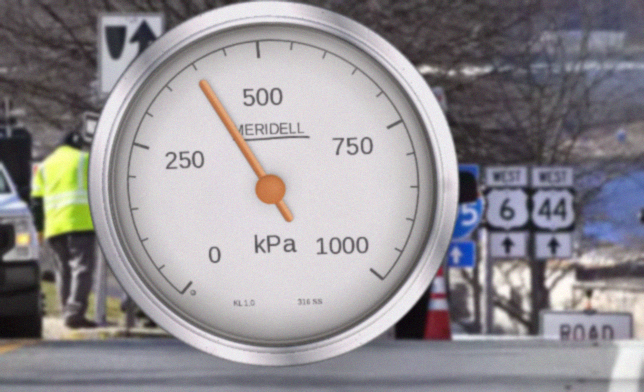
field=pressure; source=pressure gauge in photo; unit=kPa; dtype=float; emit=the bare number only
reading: 400
